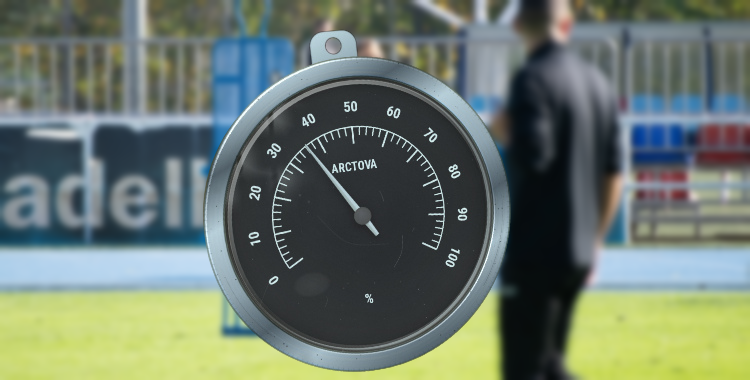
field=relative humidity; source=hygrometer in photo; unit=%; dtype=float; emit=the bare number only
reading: 36
